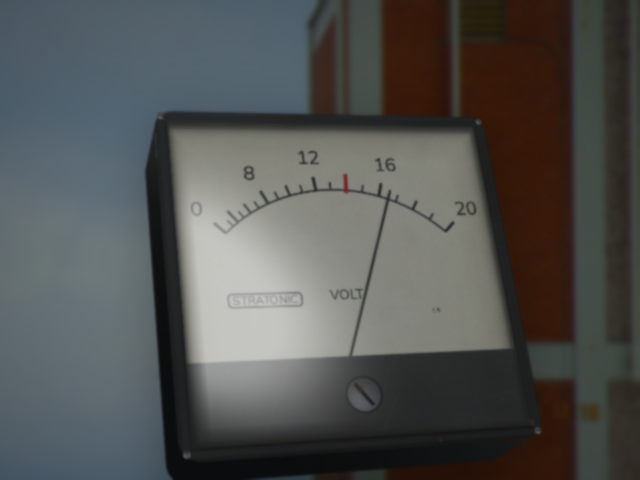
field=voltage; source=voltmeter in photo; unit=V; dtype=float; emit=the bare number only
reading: 16.5
